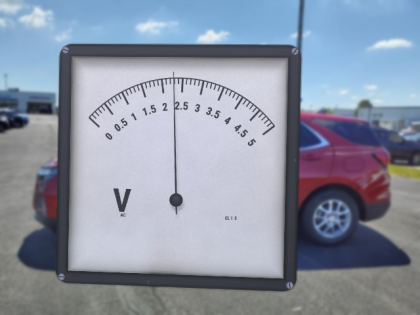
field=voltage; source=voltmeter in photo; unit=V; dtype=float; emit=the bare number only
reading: 2.3
